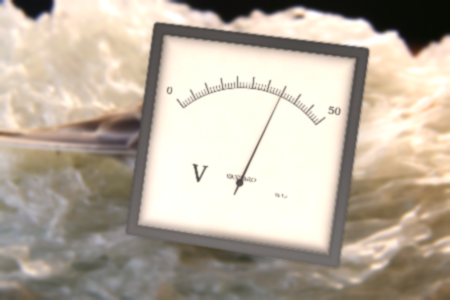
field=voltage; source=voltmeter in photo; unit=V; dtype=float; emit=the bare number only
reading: 35
